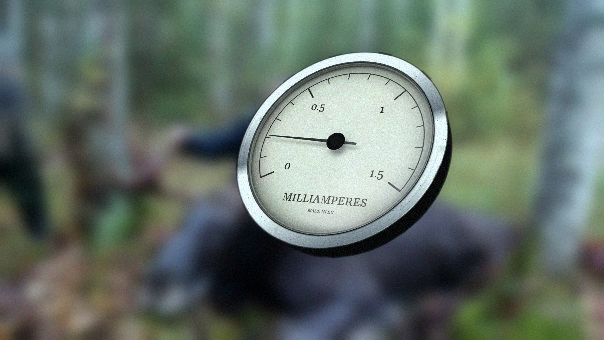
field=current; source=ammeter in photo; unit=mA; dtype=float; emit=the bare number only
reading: 0.2
